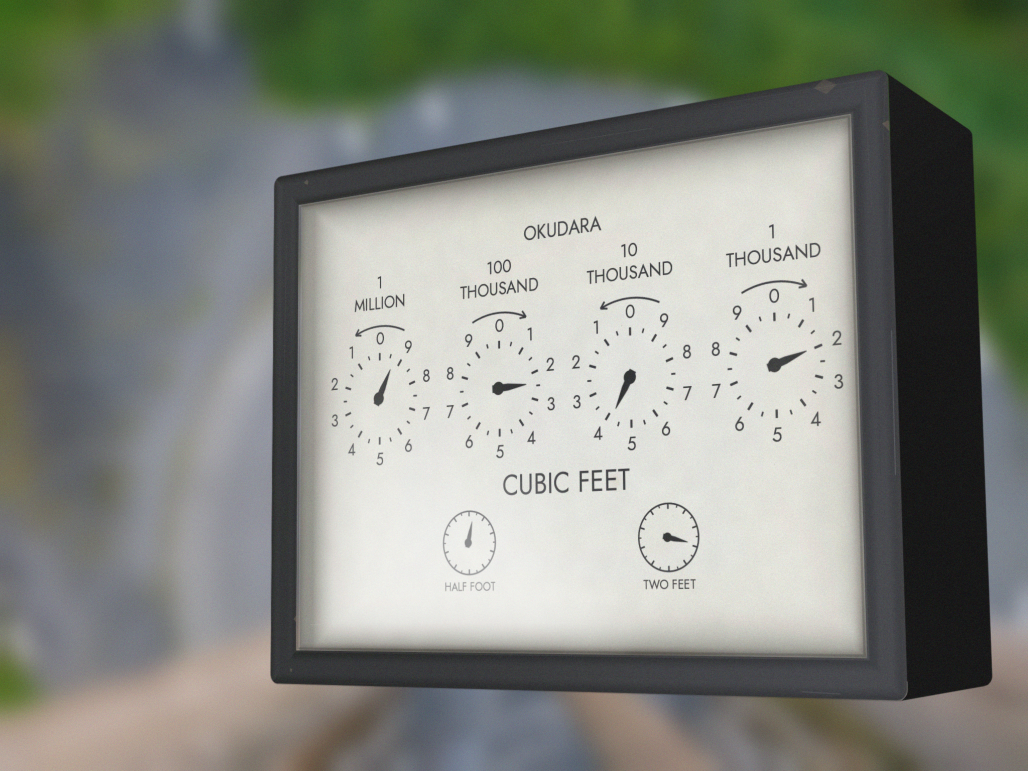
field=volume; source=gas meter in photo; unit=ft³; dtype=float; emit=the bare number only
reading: 924200
